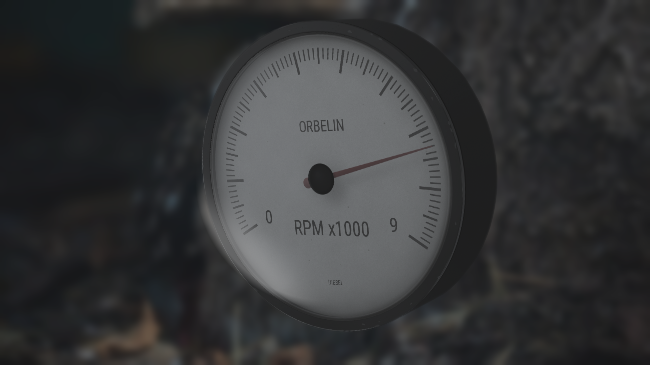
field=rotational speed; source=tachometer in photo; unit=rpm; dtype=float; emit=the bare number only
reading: 7300
